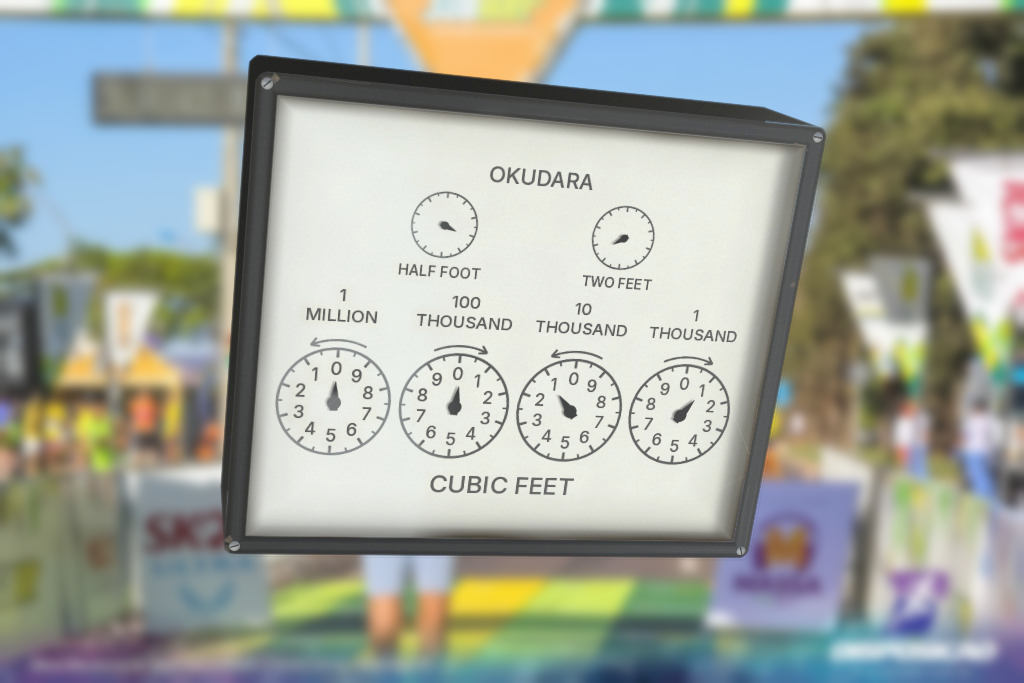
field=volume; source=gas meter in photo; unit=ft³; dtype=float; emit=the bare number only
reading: 1100
